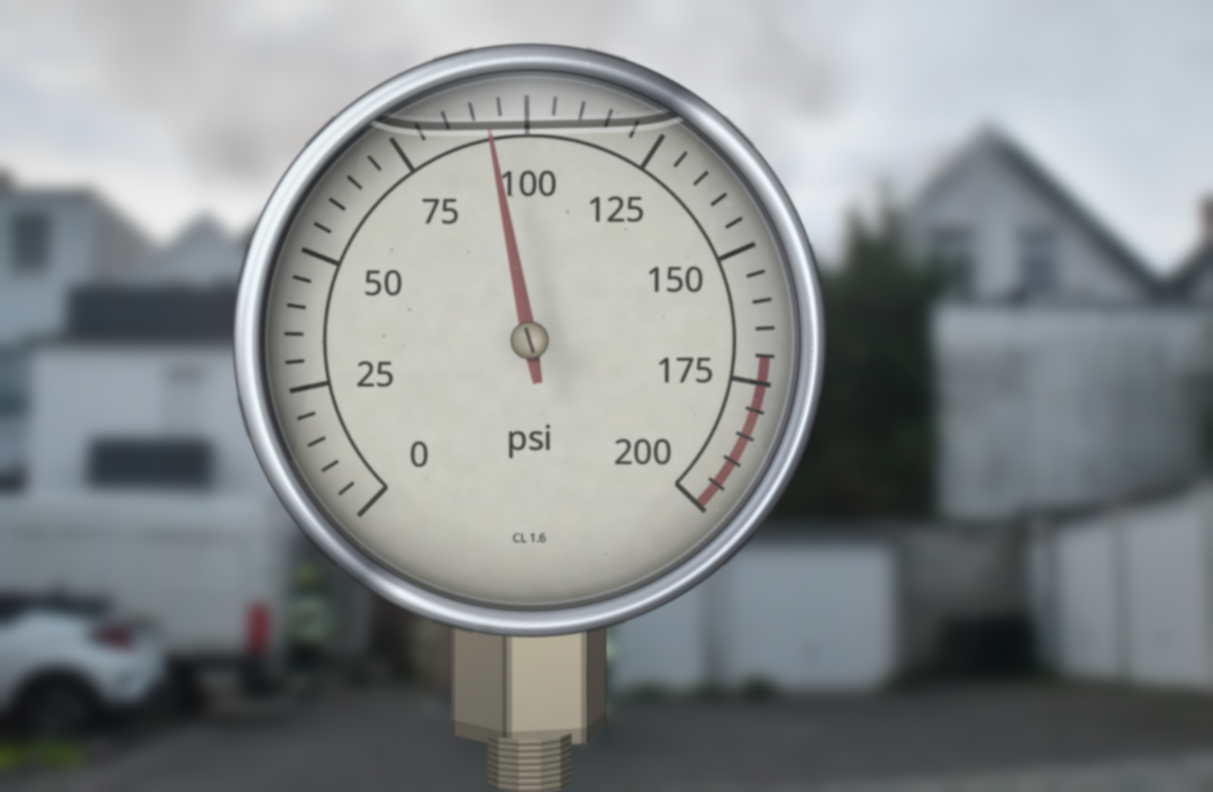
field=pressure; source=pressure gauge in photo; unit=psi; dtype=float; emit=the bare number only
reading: 92.5
